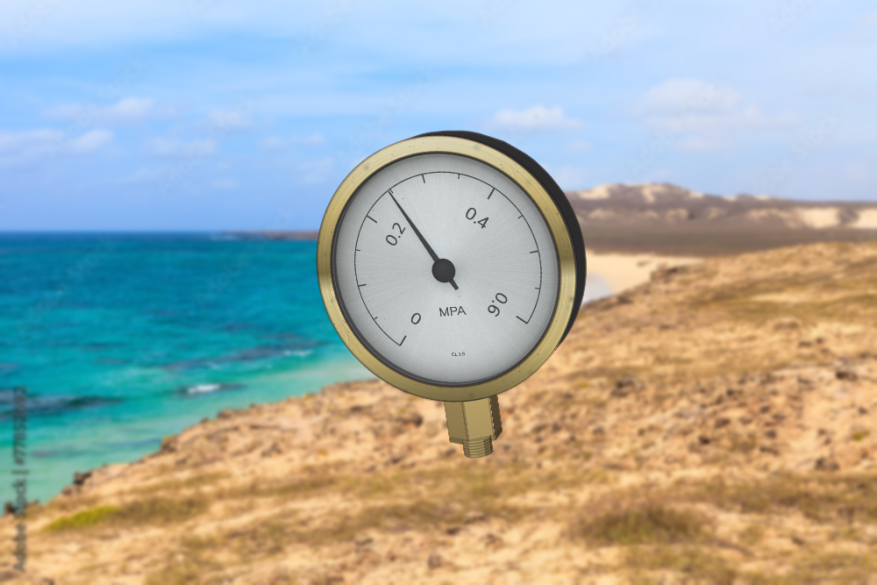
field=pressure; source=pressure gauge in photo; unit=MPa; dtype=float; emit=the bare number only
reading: 0.25
